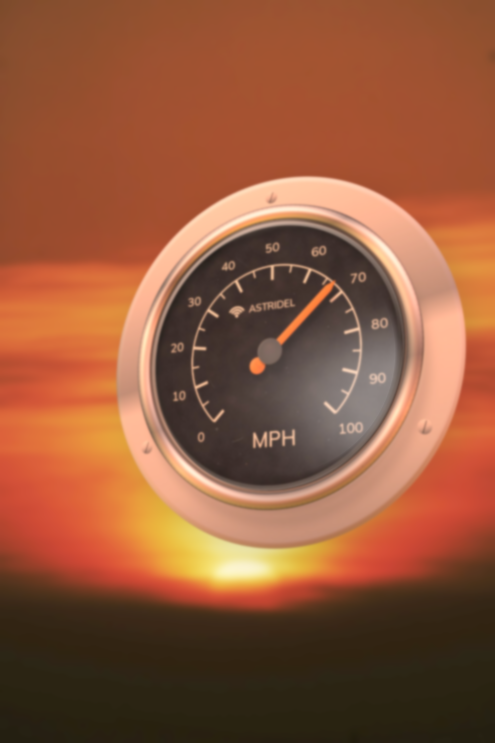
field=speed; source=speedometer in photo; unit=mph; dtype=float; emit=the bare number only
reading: 67.5
